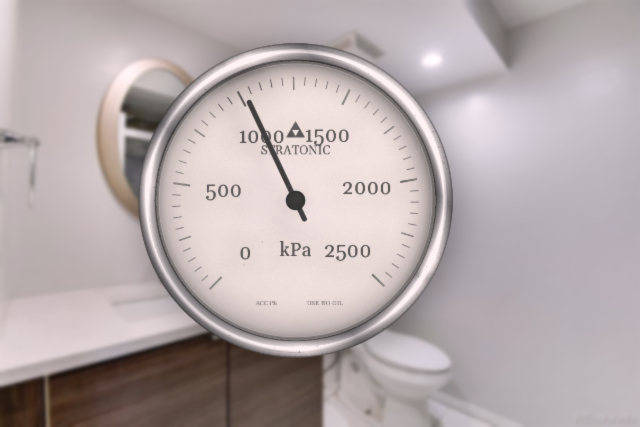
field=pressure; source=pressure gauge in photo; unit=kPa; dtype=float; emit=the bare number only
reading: 1025
